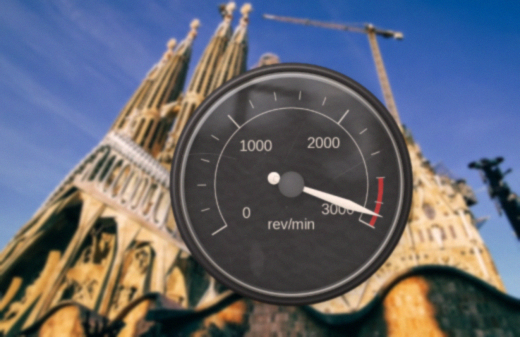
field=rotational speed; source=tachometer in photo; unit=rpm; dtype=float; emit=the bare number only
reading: 2900
